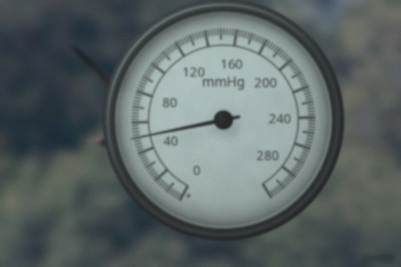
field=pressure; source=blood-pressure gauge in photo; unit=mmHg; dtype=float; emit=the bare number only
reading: 50
